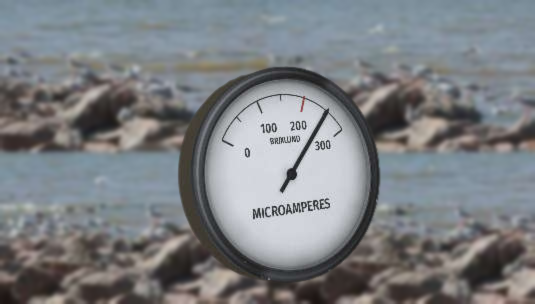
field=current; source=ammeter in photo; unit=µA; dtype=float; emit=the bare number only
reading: 250
